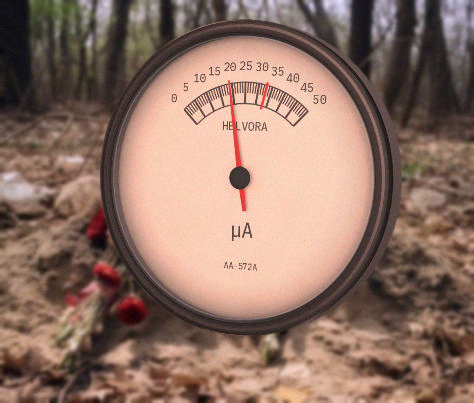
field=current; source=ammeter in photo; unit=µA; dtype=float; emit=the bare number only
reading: 20
